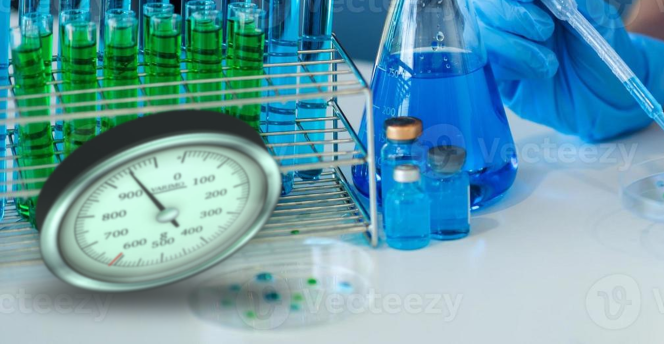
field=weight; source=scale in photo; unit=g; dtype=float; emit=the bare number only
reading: 950
